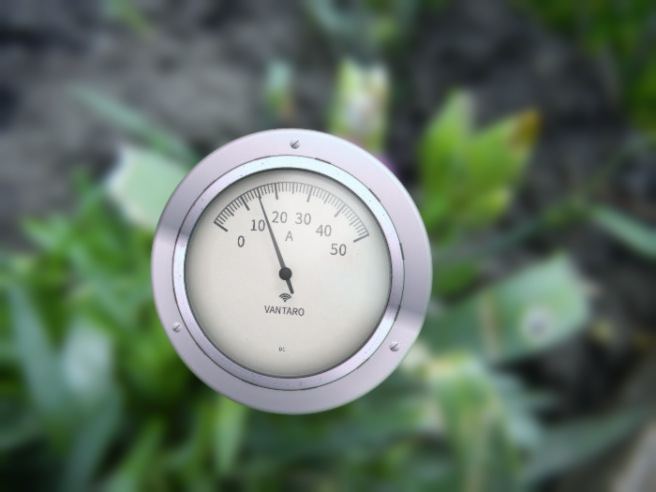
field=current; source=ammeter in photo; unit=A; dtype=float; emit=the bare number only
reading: 15
